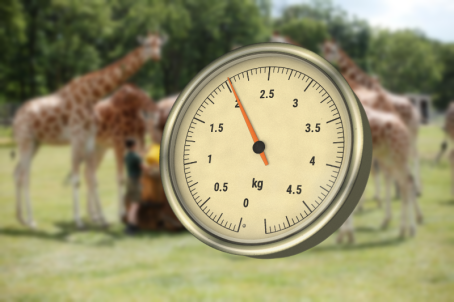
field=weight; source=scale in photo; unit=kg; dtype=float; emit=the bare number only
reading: 2.05
